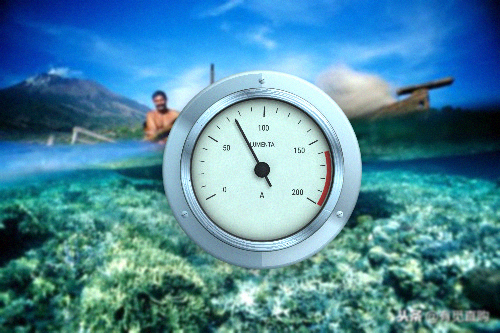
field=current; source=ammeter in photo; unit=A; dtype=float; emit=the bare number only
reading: 75
